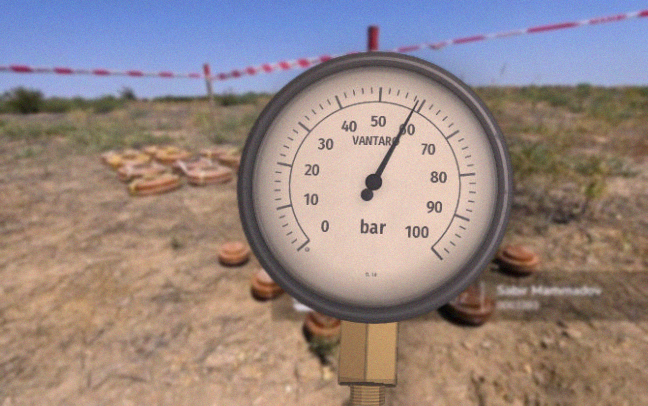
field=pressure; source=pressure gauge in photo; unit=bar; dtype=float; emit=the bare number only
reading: 59
